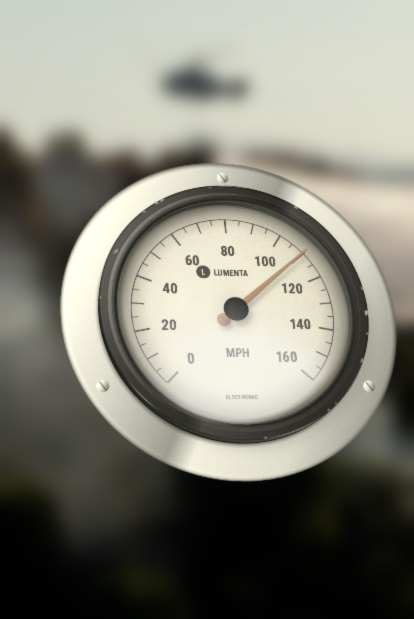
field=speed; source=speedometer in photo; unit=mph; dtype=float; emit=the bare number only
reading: 110
